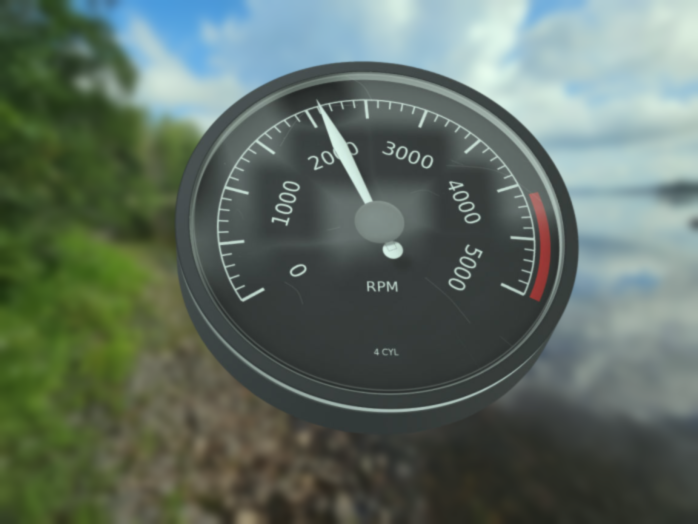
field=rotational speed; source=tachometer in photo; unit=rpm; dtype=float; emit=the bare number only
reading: 2100
